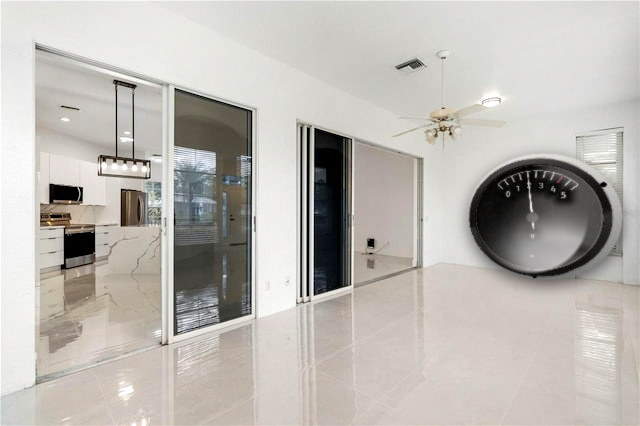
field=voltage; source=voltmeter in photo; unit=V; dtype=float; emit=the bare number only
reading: 2
